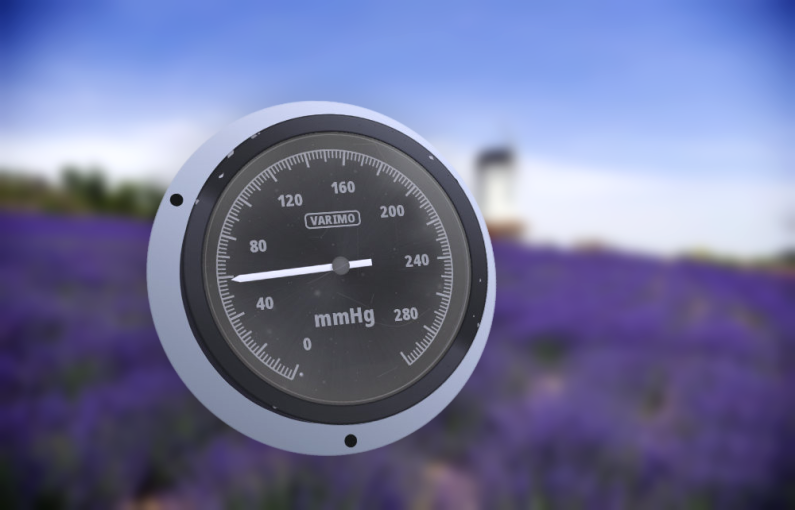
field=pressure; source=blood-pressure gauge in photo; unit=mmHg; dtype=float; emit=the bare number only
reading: 58
